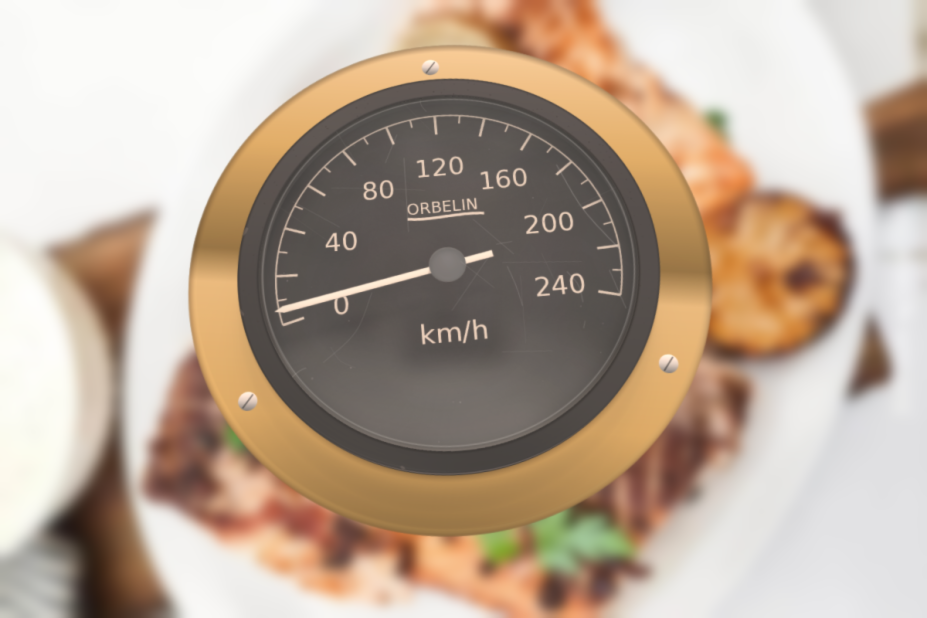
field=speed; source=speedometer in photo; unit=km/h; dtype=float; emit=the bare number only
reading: 5
